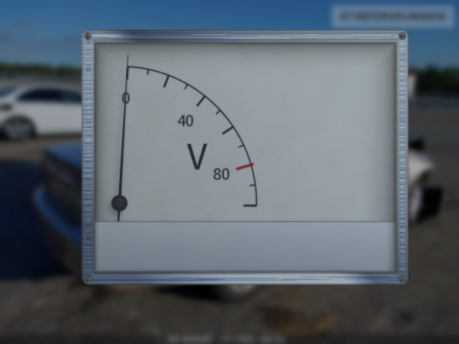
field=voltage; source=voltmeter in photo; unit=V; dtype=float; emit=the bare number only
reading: 0
